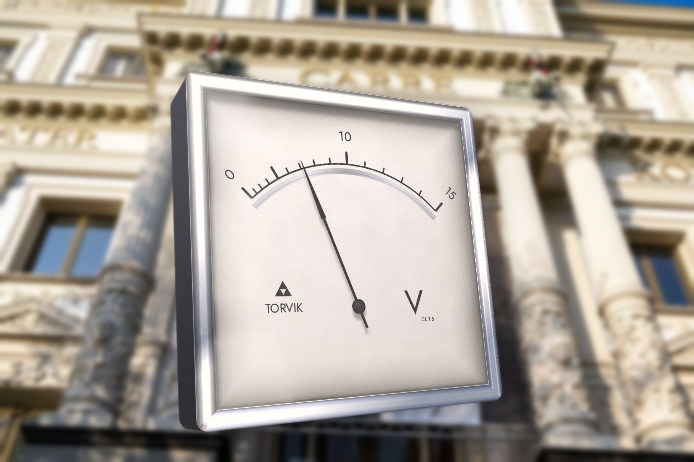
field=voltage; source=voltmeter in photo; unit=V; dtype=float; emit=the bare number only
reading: 7
